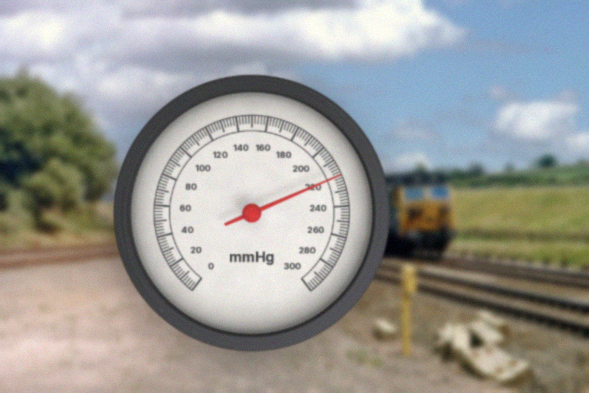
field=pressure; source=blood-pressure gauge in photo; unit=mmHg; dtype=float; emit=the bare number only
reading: 220
